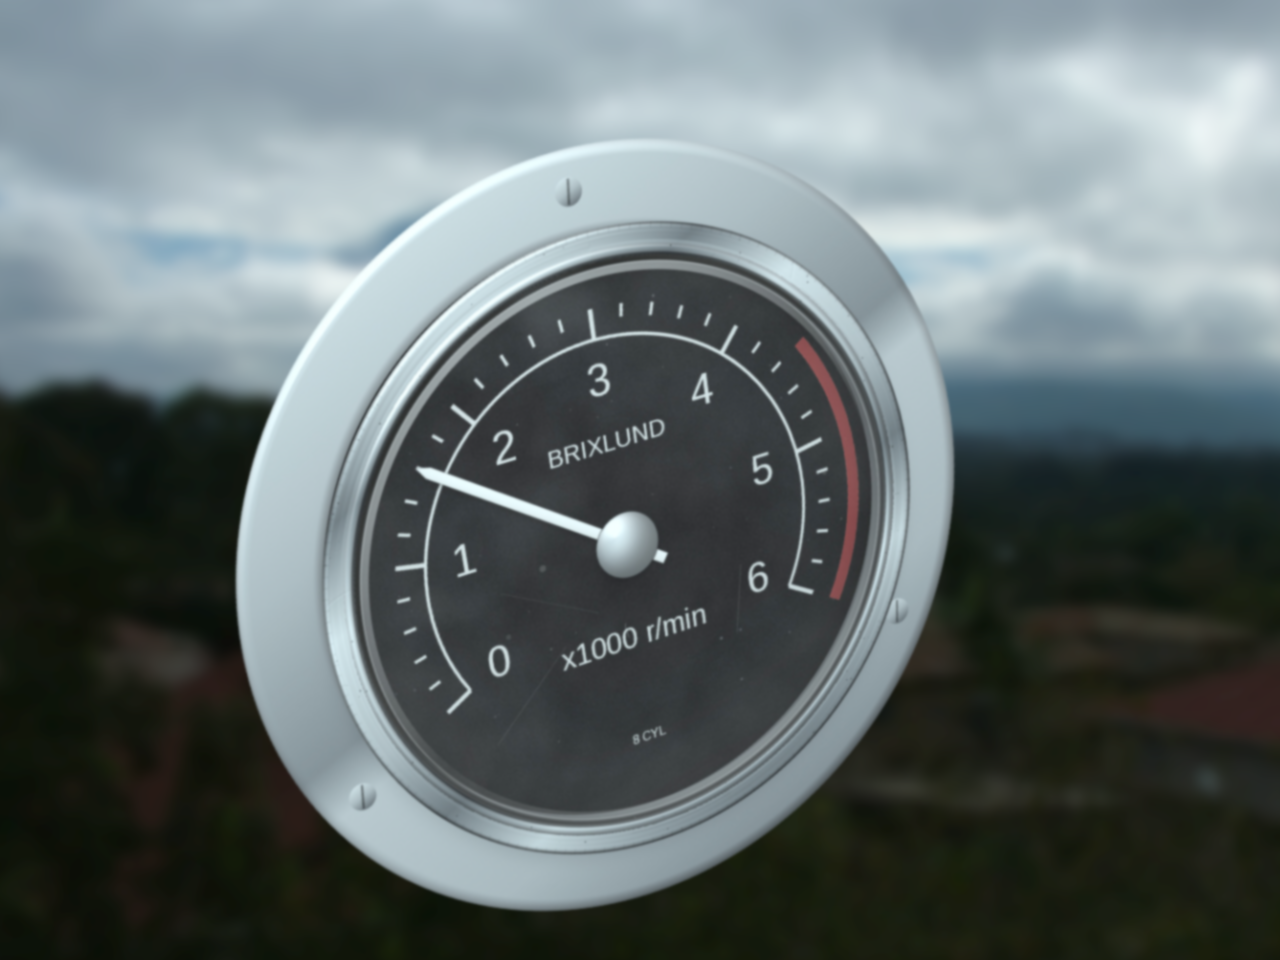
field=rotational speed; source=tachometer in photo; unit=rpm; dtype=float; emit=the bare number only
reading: 1600
